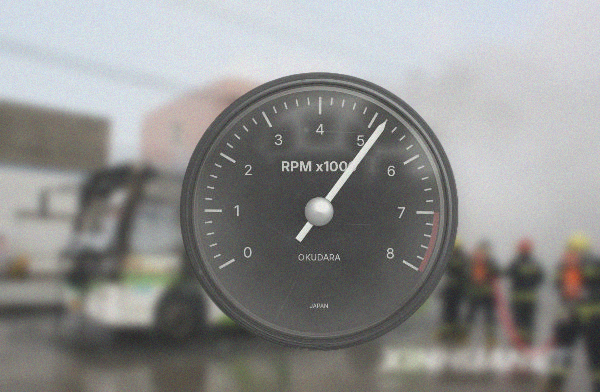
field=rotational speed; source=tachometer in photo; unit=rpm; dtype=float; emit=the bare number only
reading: 5200
